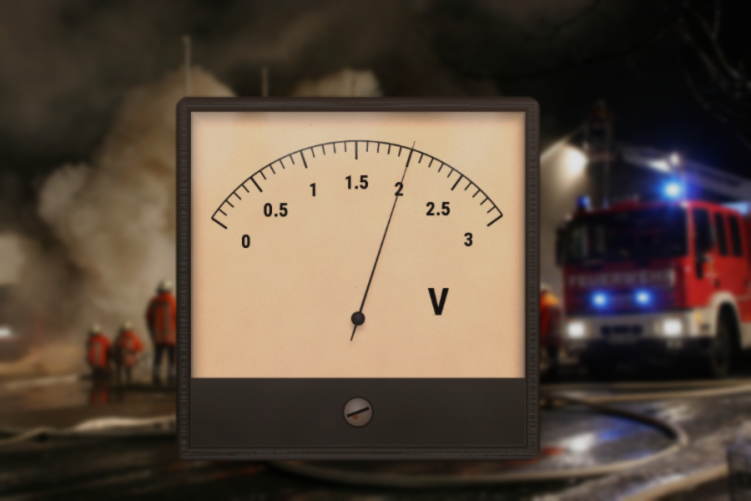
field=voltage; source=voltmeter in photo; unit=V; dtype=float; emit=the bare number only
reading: 2
